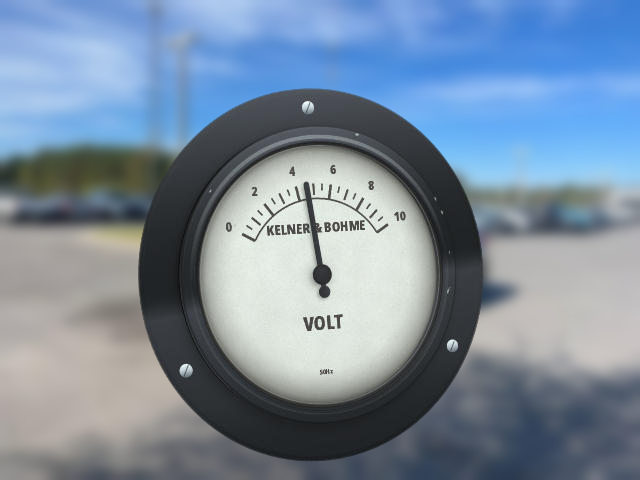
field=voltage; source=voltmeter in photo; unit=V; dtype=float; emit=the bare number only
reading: 4.5
